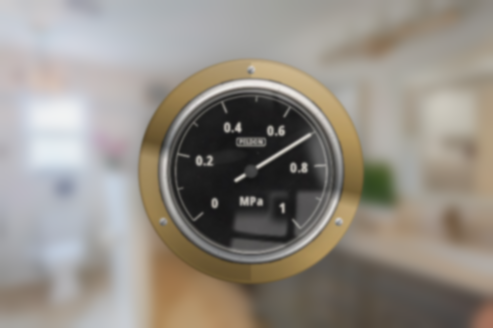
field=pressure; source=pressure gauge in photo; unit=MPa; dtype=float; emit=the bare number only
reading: 0.7
